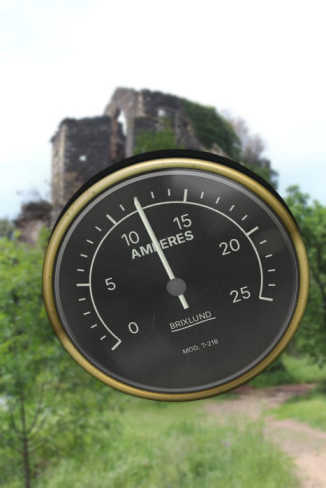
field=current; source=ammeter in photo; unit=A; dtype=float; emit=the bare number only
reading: 12
